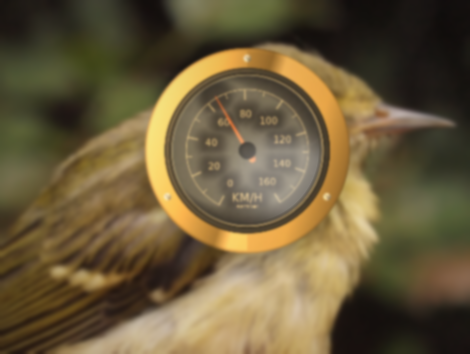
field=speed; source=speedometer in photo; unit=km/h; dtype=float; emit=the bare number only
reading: 65
